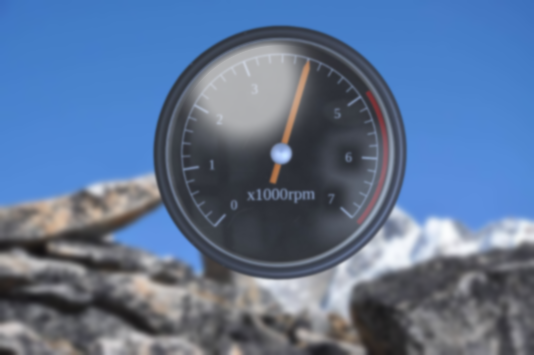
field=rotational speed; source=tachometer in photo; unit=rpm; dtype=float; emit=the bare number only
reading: 4000
